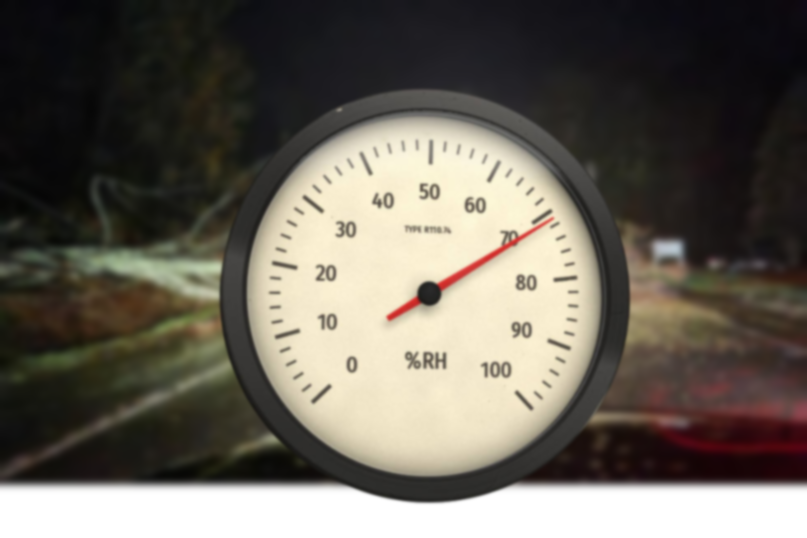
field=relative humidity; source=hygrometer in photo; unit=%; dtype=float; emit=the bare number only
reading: 71
